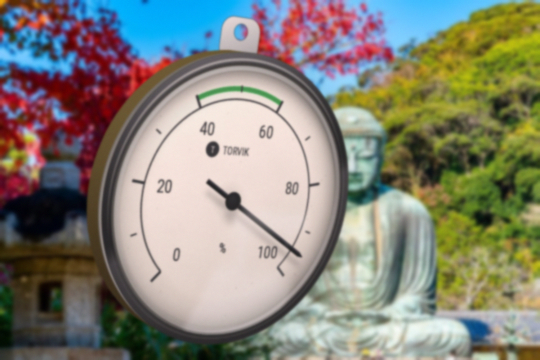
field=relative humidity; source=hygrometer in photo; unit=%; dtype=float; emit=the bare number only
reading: 95
